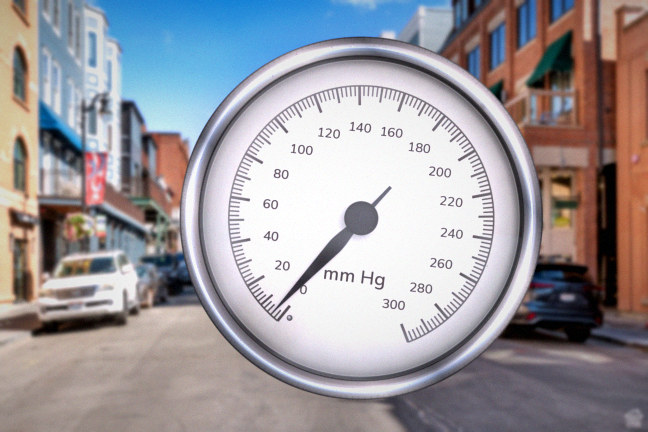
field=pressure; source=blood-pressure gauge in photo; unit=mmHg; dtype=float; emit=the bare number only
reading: 4
